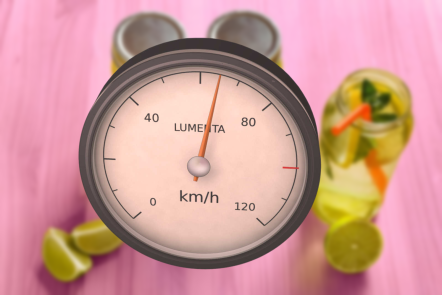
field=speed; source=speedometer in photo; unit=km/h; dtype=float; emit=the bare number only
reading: 65
